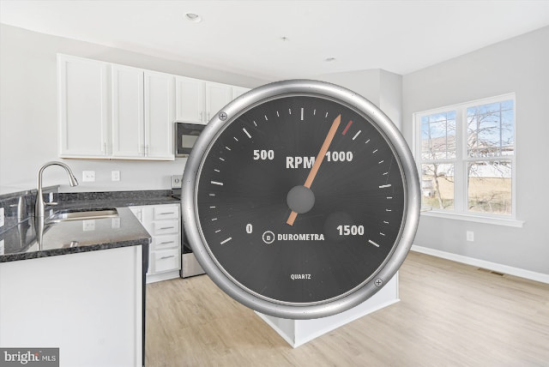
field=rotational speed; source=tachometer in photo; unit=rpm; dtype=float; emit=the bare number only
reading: 900
